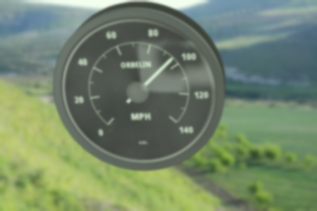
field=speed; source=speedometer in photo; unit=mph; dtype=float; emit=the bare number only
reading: 95
